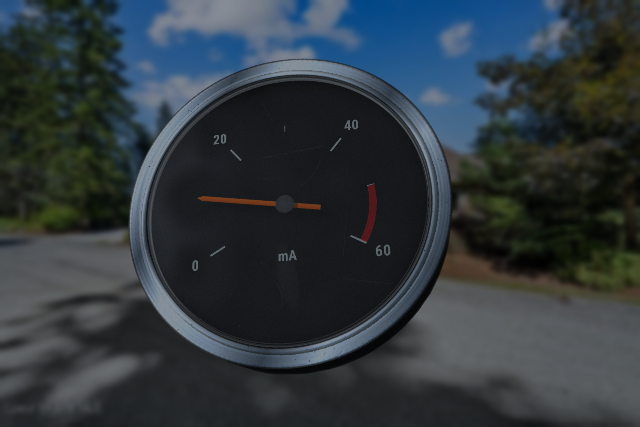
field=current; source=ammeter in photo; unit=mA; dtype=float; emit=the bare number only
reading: 10
